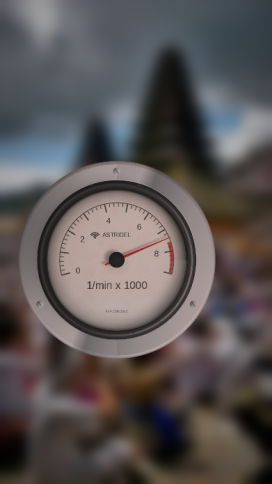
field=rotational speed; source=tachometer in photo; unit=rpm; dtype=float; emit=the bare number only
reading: 7400
